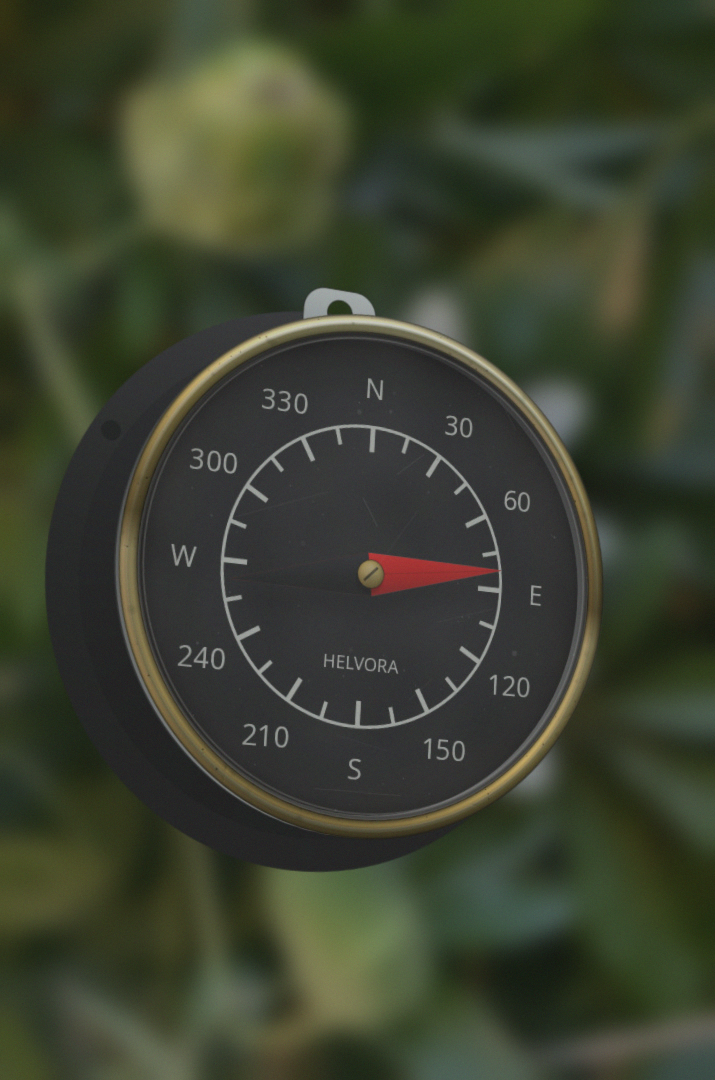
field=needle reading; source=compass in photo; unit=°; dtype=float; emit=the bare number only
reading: 82.5
